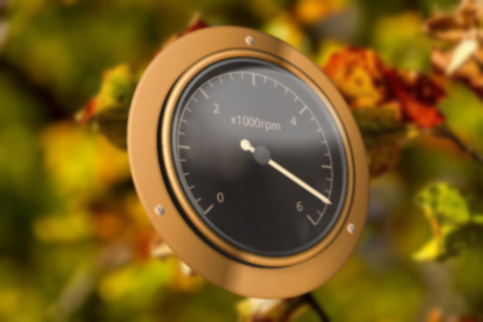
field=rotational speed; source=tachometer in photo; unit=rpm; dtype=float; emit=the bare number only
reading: 5600
